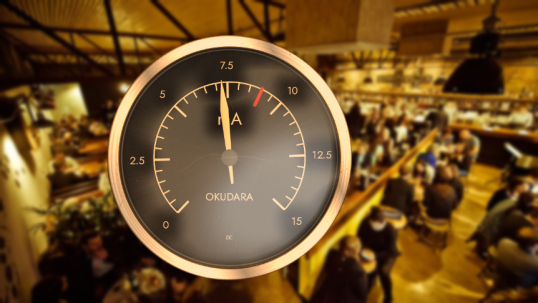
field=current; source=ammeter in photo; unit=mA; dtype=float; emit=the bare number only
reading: 7.25
